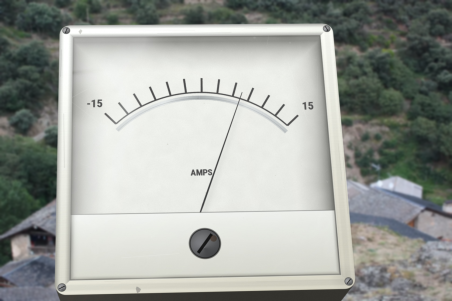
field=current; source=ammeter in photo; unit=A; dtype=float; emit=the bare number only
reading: 6.25
